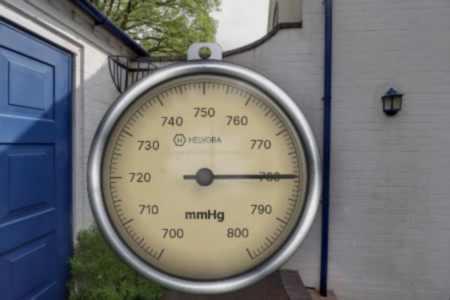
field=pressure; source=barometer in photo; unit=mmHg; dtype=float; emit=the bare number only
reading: 780
